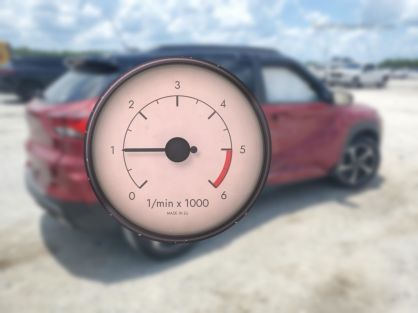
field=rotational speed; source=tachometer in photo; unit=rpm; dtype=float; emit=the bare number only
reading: 1000
